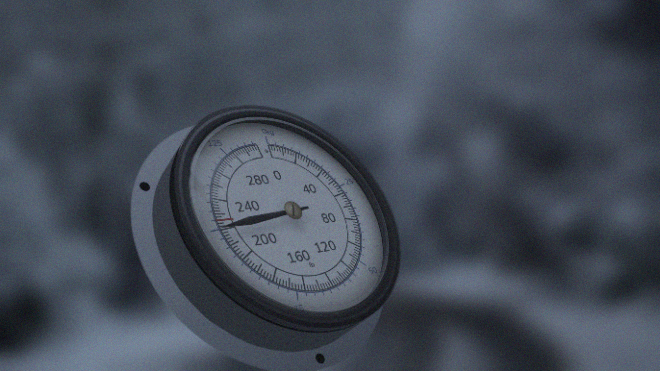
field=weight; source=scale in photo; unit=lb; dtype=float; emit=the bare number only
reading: 220
